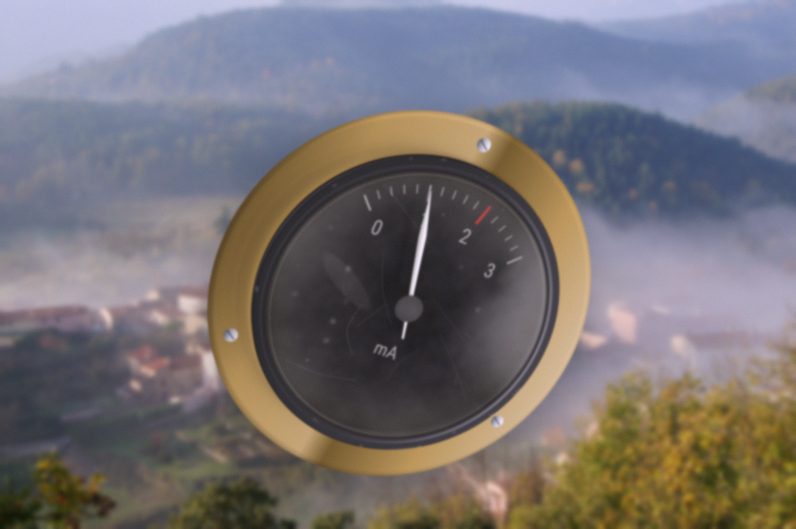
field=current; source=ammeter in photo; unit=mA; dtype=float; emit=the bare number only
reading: 1
